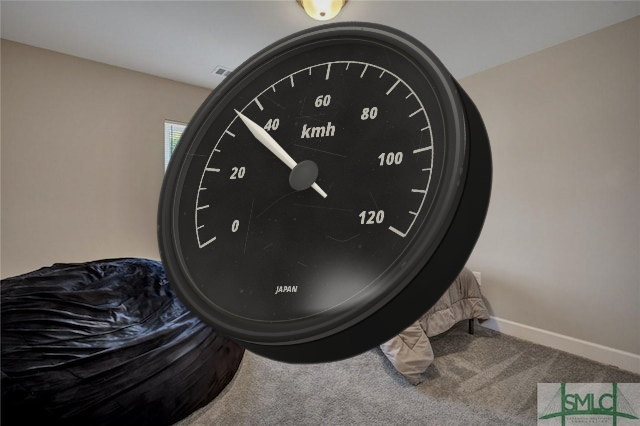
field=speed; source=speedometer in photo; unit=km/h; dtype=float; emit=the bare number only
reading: 35
